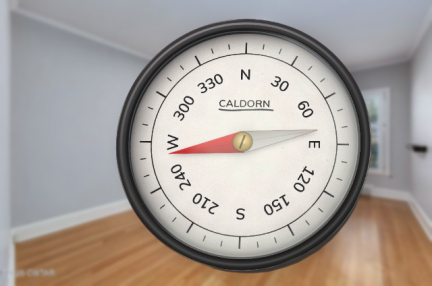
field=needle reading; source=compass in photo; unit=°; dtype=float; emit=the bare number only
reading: 260
